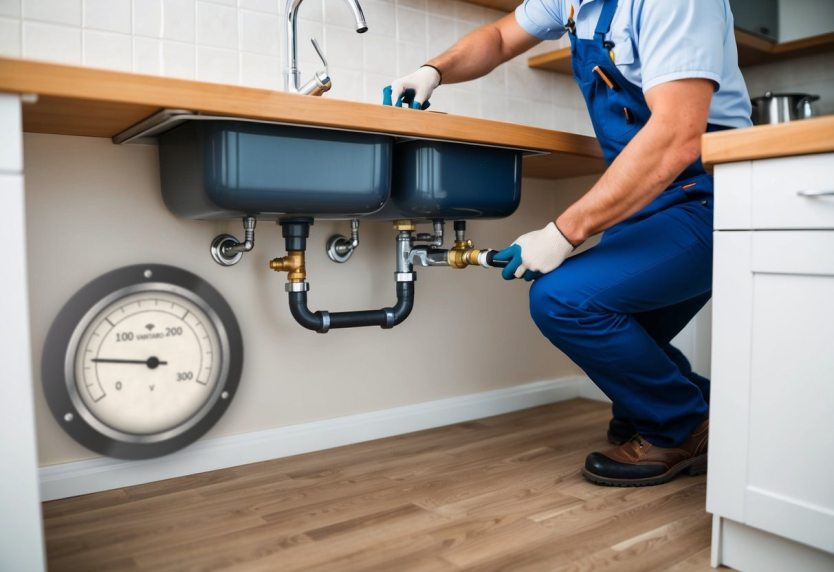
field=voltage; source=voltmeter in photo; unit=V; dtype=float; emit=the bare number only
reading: 50
